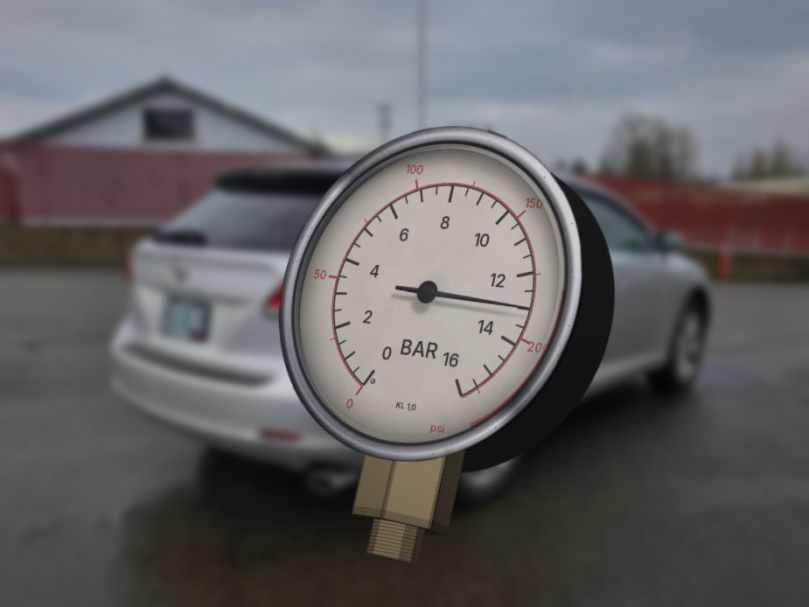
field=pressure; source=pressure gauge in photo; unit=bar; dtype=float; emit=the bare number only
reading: 13
